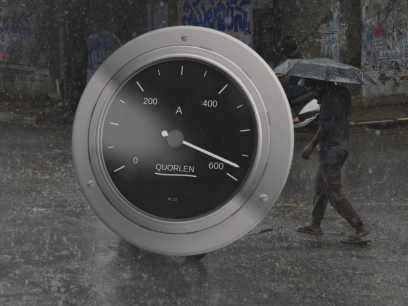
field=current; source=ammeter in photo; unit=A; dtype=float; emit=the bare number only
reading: 575
